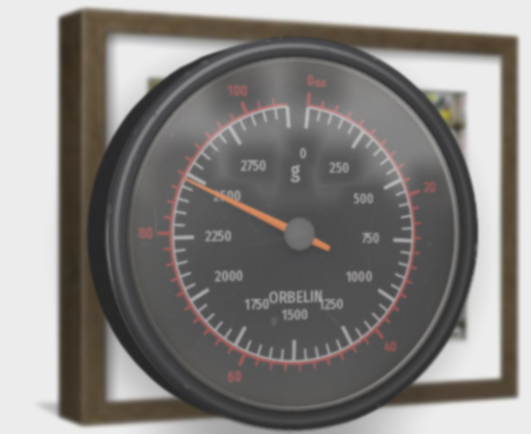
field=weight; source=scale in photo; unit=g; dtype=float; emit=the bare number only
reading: 2475
